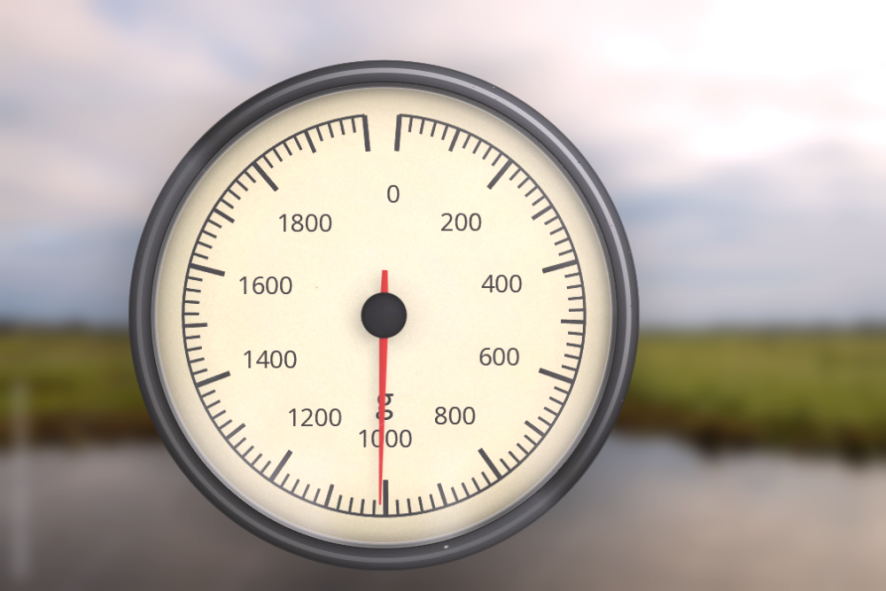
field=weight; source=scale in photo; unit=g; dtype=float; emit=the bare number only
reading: 1010
